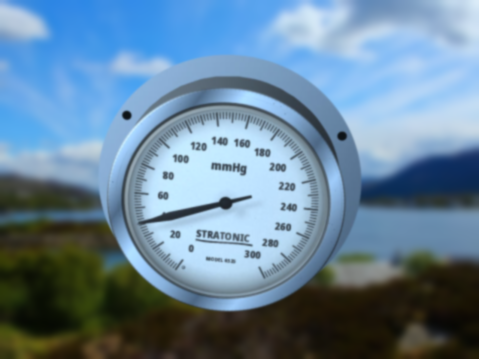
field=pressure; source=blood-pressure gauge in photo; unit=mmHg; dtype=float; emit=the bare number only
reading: 40
